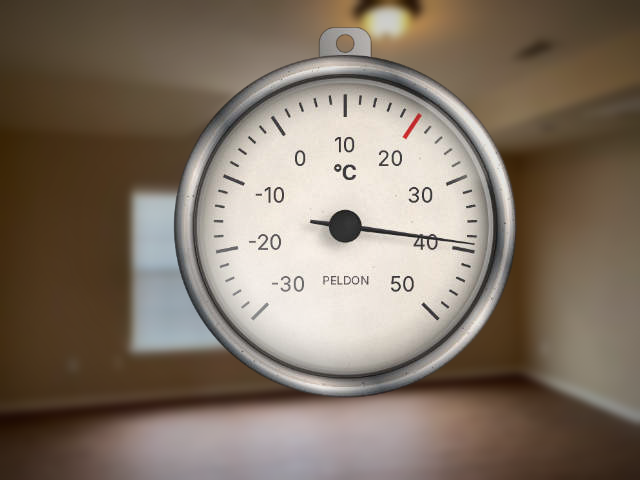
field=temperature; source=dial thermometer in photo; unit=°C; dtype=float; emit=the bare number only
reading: 39
